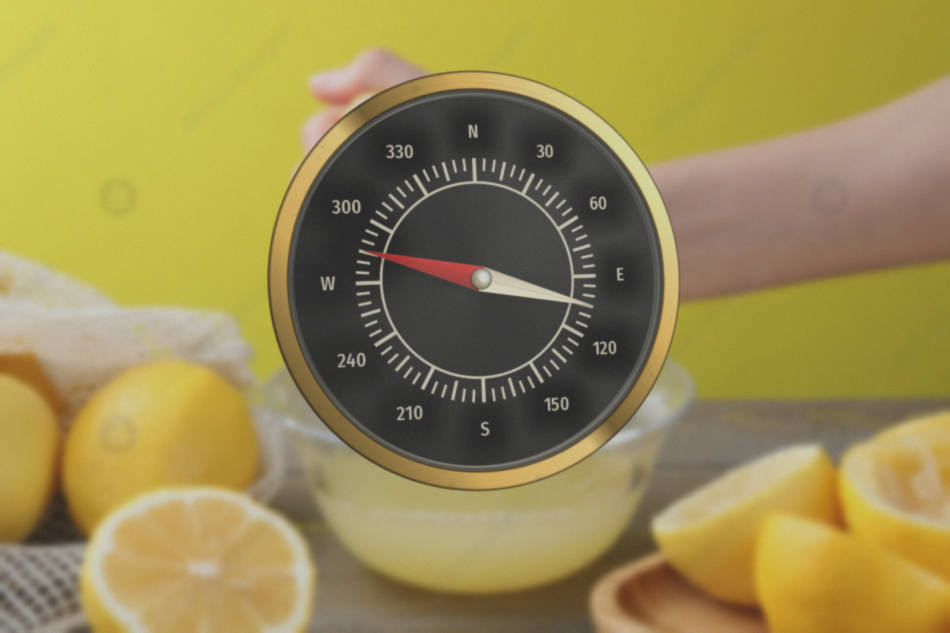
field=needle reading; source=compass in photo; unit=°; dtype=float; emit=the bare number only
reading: 285
